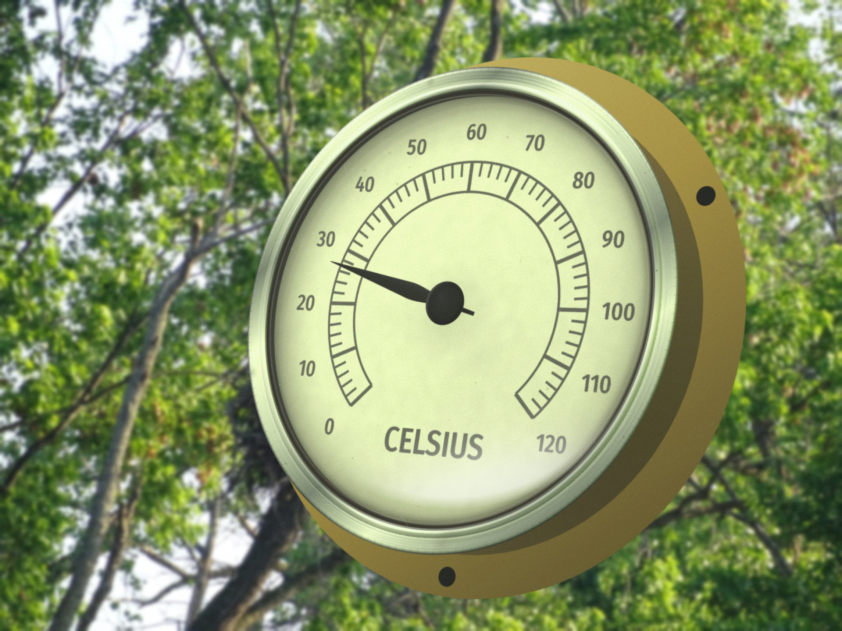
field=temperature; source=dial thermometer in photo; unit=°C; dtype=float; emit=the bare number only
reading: 27
